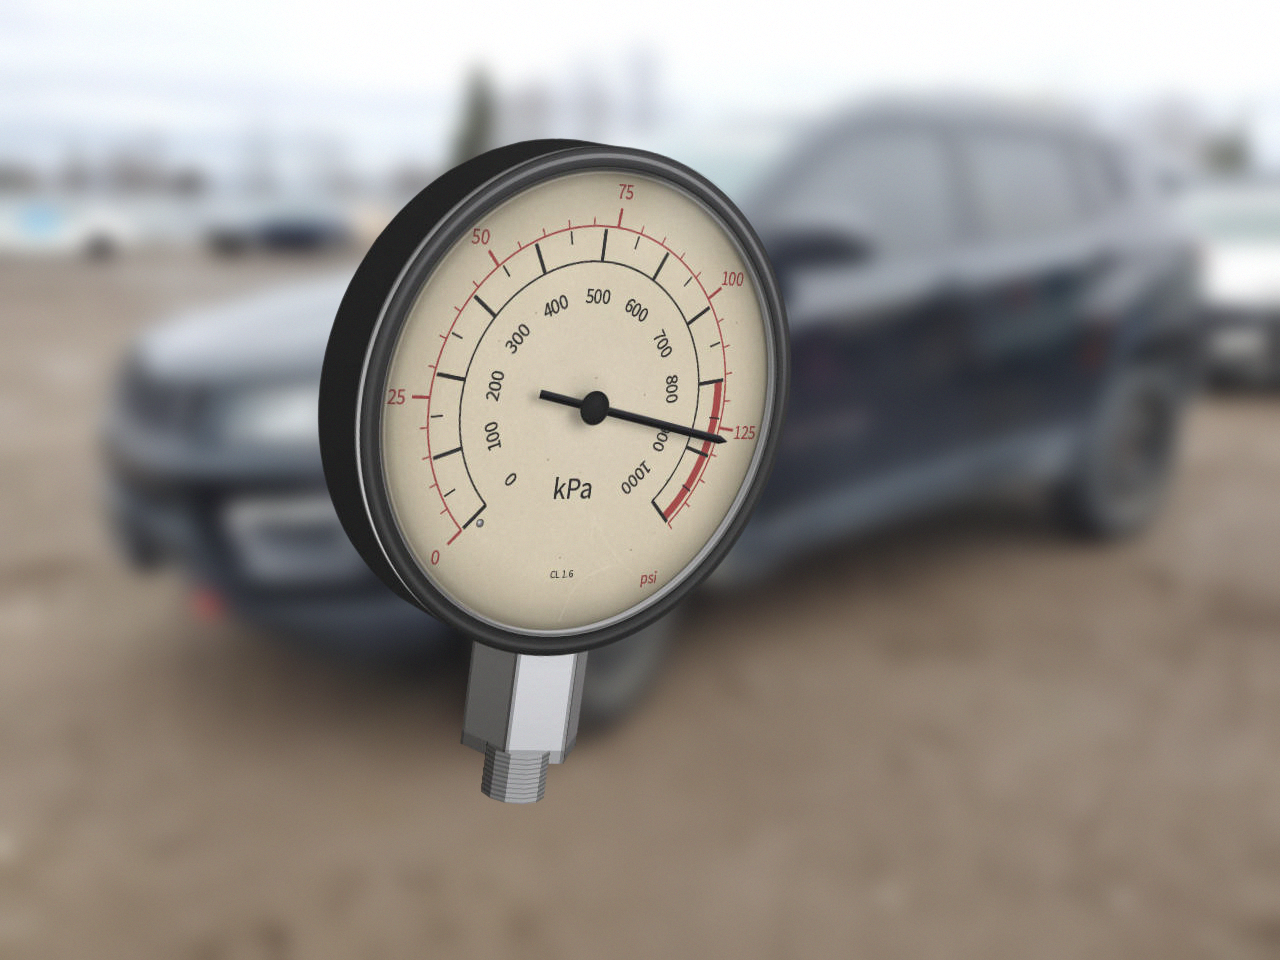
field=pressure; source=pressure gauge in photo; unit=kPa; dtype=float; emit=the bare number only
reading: 875
